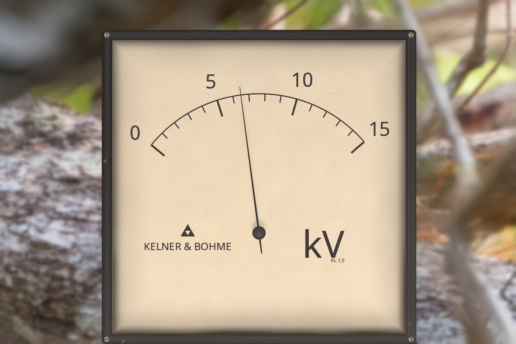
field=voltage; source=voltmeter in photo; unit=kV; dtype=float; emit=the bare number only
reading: 6.5
